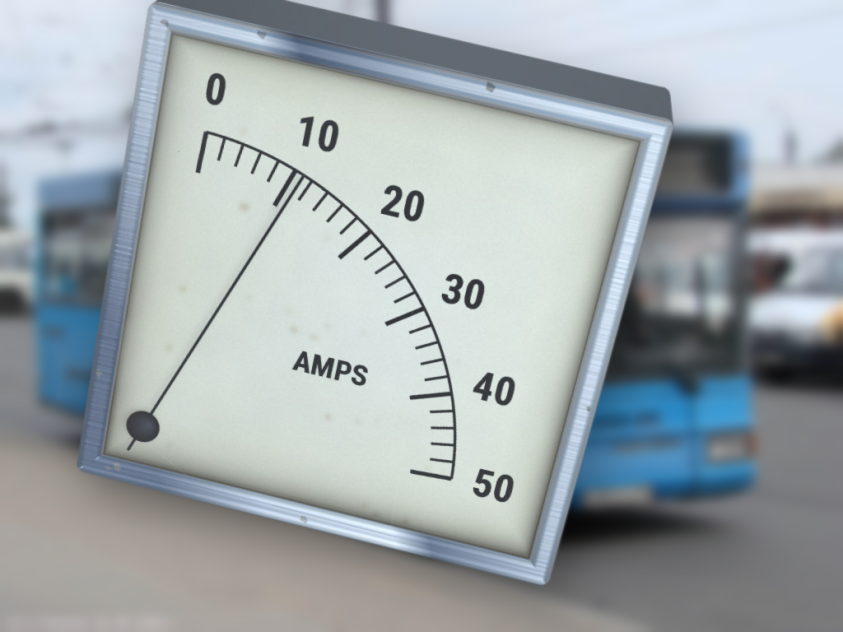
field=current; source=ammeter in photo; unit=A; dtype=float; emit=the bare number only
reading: 11
